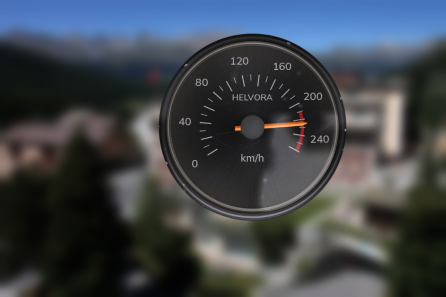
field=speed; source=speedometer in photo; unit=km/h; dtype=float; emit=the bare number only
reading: 225
